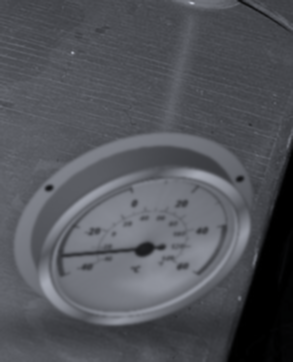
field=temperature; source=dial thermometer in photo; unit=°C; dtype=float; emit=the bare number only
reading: -30
